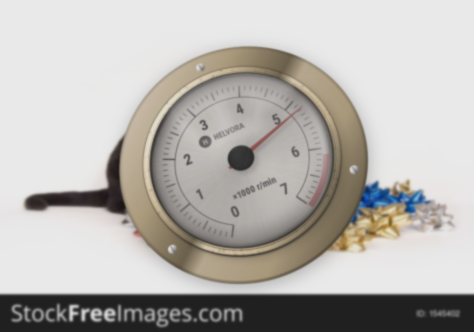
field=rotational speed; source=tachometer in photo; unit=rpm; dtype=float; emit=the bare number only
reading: 5200
